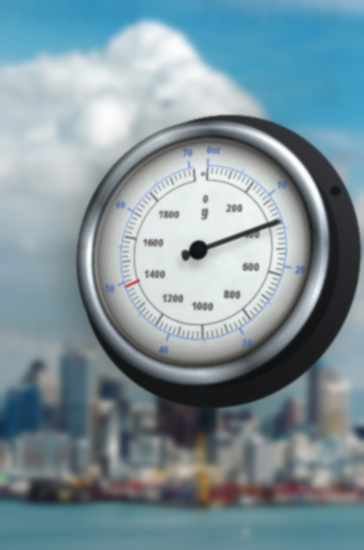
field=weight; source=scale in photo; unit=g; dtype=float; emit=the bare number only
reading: 400
